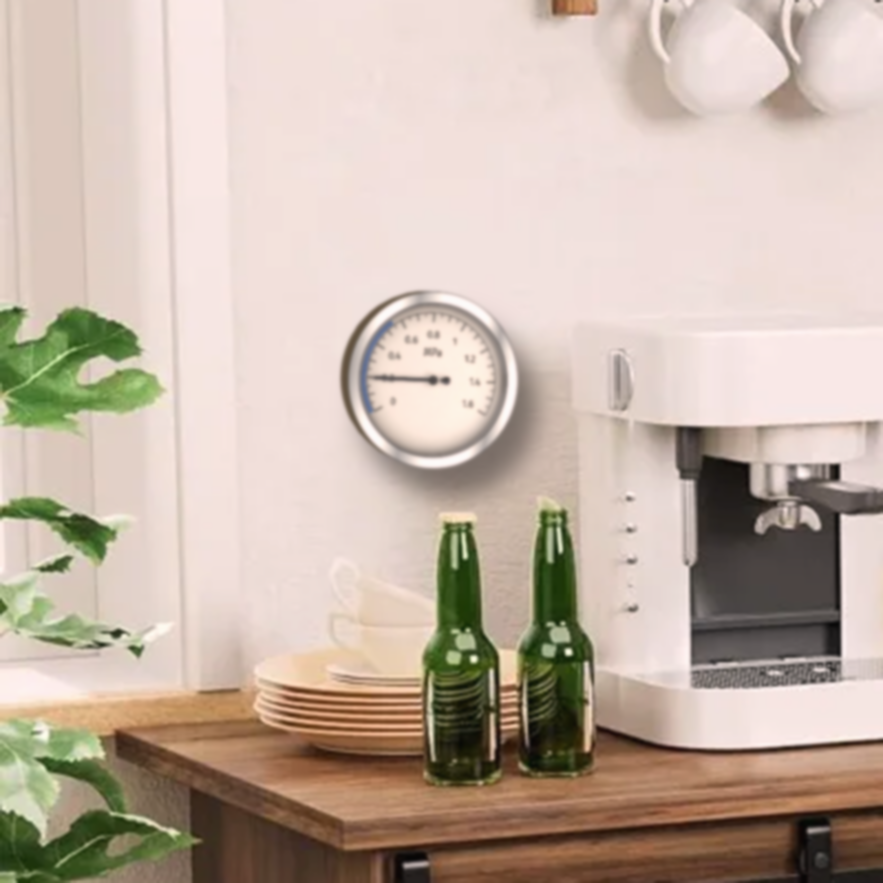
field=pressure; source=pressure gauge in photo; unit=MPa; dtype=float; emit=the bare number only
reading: 0.2
